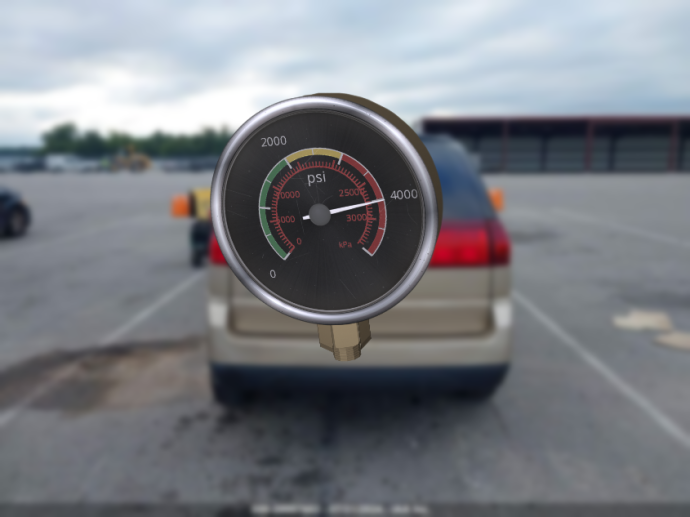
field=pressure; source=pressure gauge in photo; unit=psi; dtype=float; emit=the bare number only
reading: 4000
